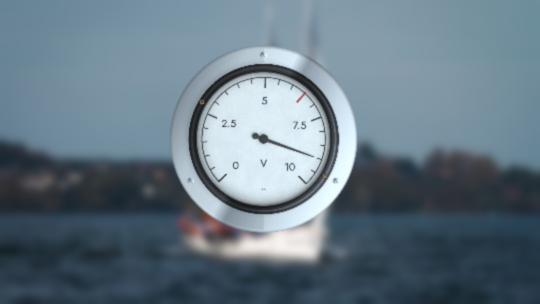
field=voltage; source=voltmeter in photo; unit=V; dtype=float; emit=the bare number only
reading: 9
